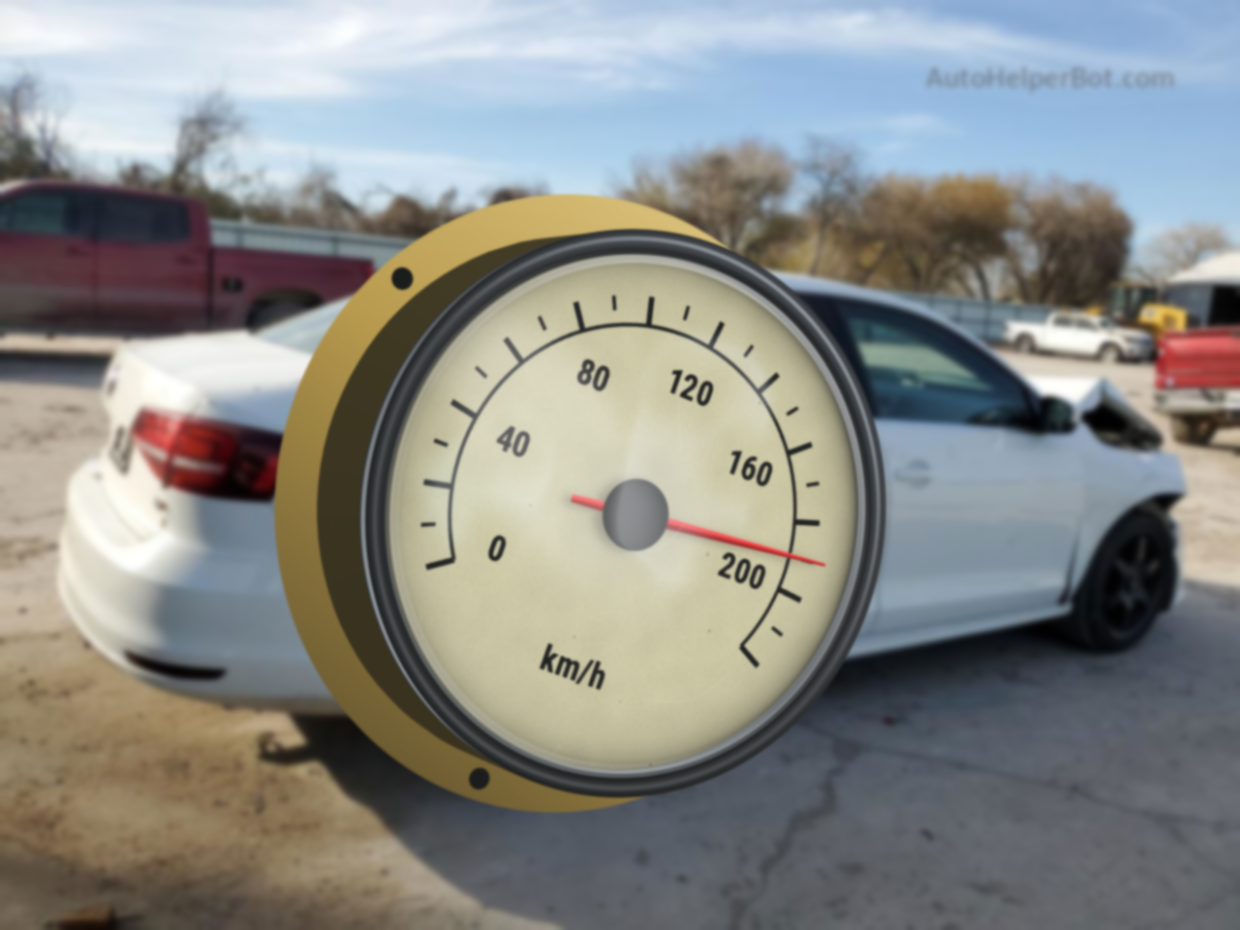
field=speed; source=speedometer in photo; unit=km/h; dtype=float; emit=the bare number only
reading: 190
